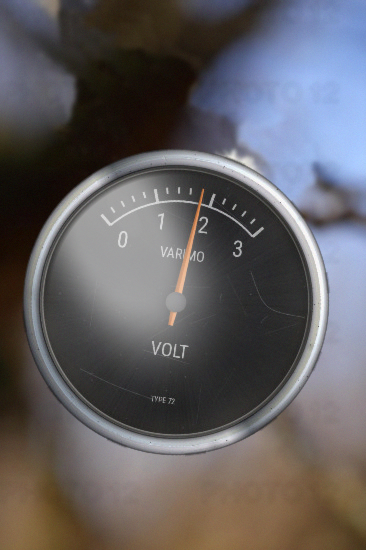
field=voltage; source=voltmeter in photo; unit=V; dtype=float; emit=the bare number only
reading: 1.8
